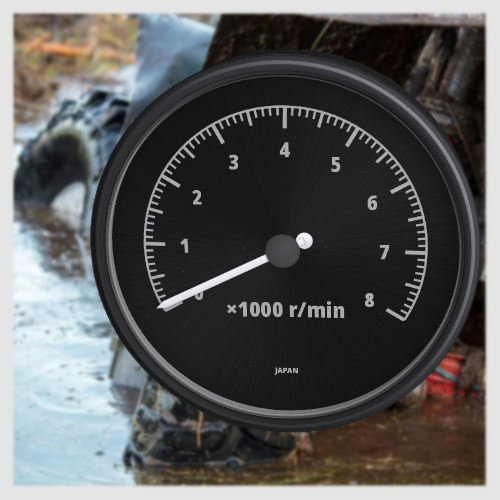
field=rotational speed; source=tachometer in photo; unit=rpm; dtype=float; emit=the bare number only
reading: 100
